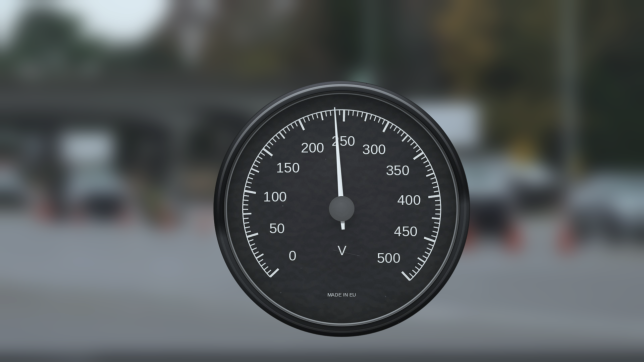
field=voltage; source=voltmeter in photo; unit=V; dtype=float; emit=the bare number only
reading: 240
